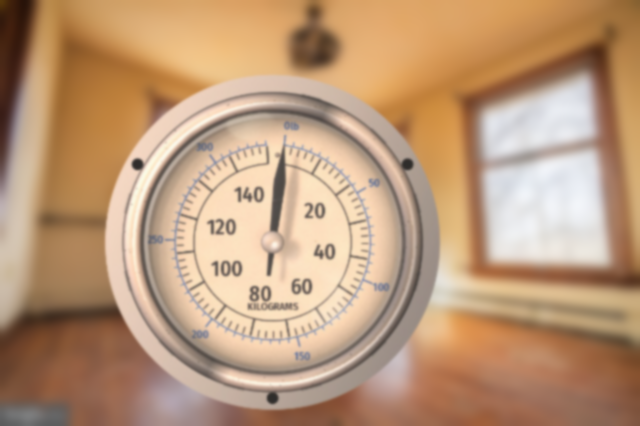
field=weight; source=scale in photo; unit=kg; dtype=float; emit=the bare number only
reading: 0
